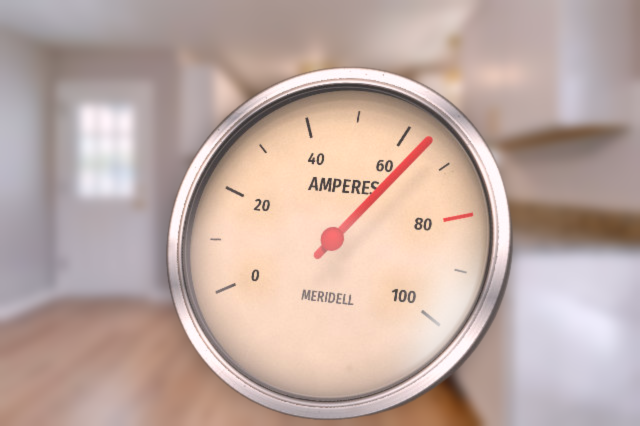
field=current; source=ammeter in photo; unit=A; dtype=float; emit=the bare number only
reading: 65
